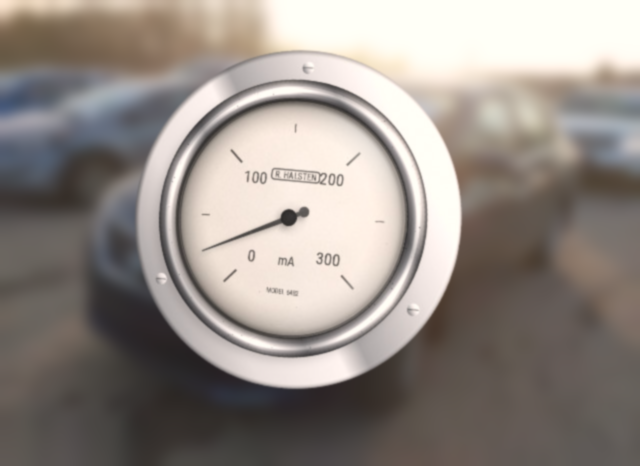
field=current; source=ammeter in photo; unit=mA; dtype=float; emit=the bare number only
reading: 25
